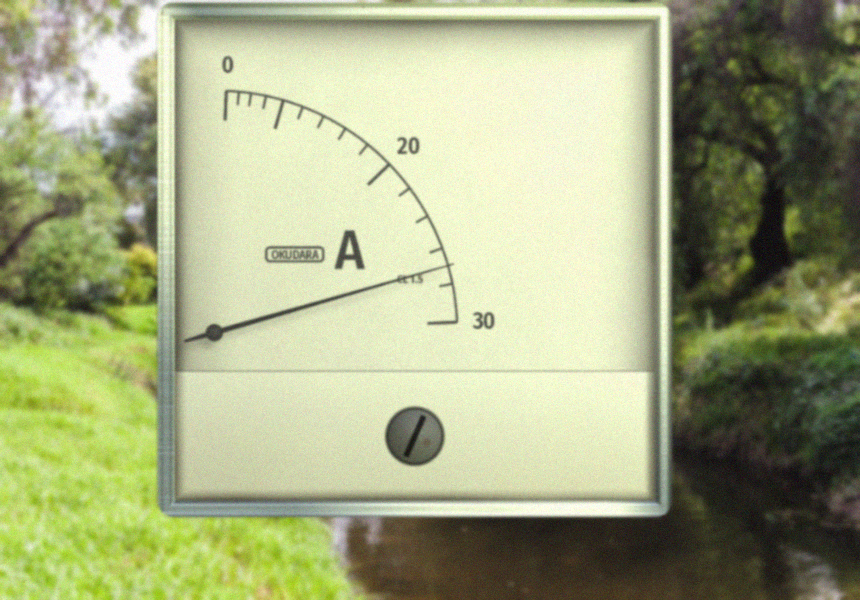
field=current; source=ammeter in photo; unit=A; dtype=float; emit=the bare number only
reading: 27
